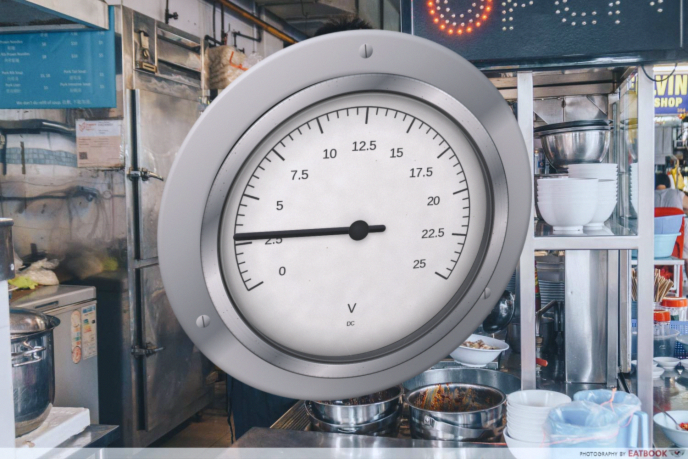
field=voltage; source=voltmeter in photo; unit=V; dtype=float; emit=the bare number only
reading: 3
